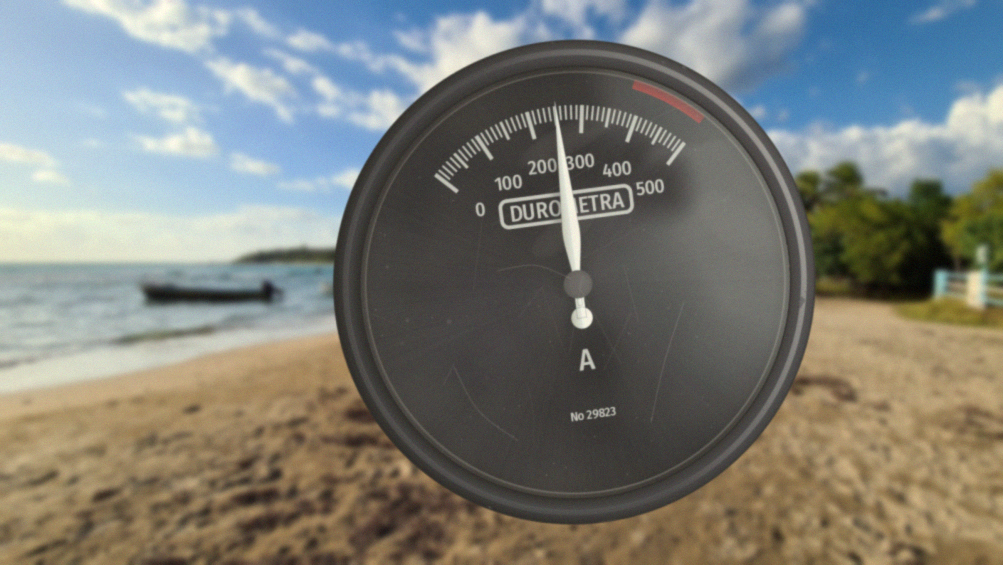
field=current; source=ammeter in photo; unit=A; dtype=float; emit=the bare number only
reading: 250
